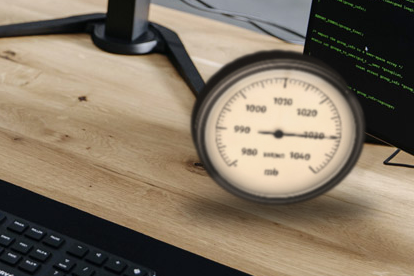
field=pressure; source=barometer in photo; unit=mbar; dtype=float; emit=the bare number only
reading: 1030
